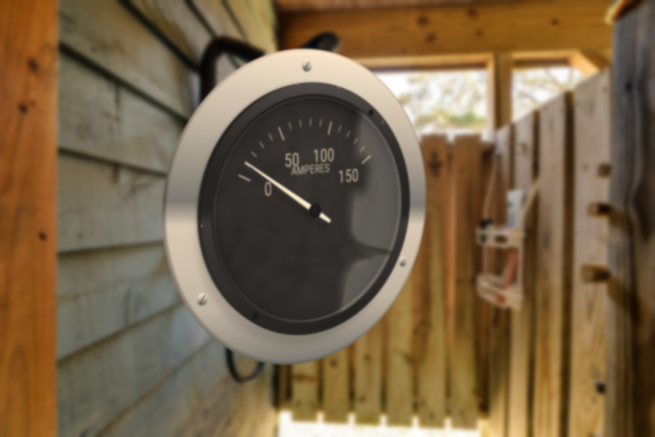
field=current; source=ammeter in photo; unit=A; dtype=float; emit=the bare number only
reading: 10
